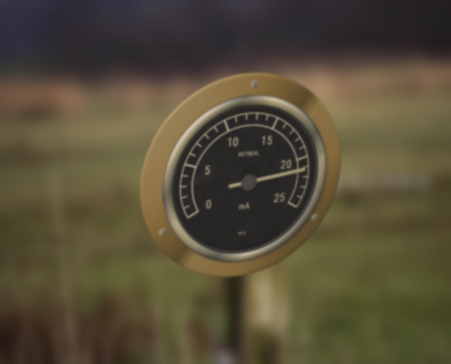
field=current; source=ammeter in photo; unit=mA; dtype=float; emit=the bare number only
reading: 21
